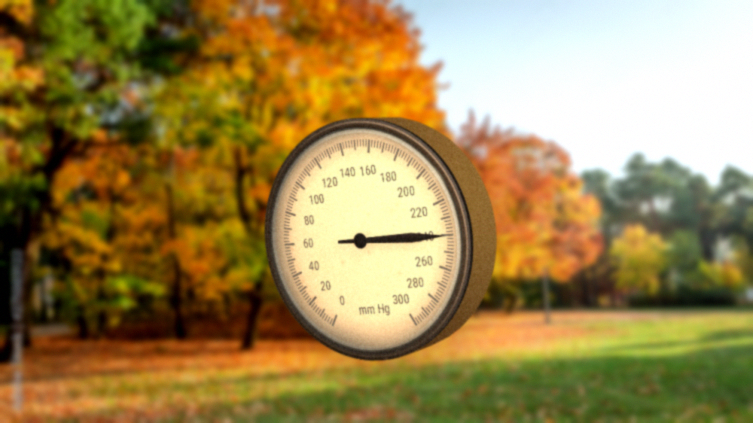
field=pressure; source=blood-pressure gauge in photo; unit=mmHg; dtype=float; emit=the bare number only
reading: 240
